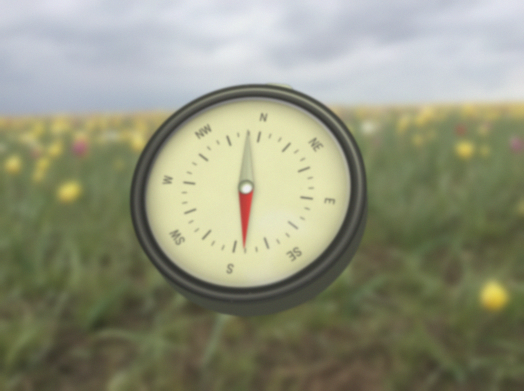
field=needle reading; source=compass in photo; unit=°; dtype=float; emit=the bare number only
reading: 170
